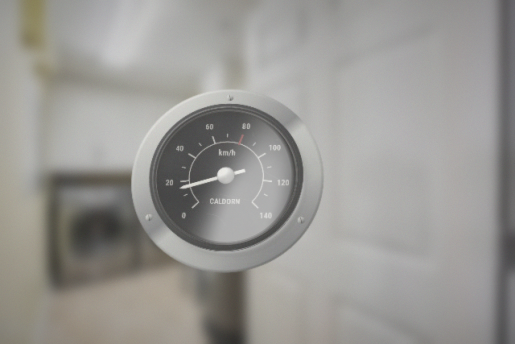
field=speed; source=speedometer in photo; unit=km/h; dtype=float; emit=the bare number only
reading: 15
